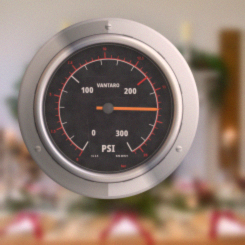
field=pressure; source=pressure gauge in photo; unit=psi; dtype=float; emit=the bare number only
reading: 240
